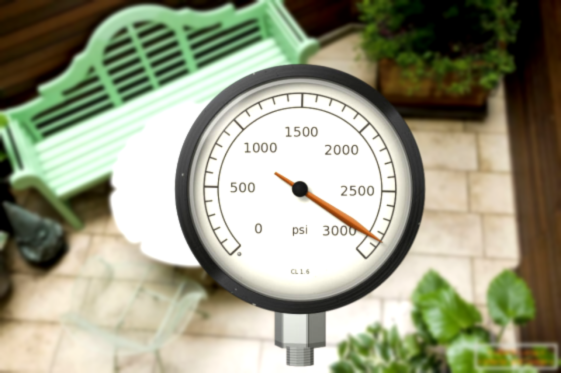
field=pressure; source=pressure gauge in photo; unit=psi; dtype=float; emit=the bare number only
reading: 2850
